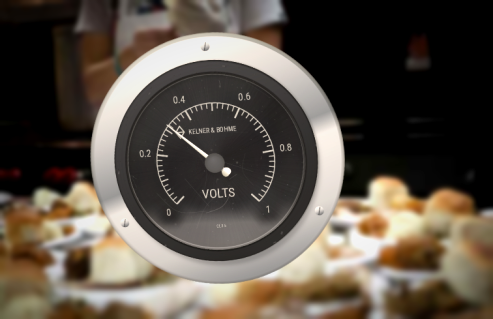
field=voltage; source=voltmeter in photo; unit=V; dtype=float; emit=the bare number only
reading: 0.32
